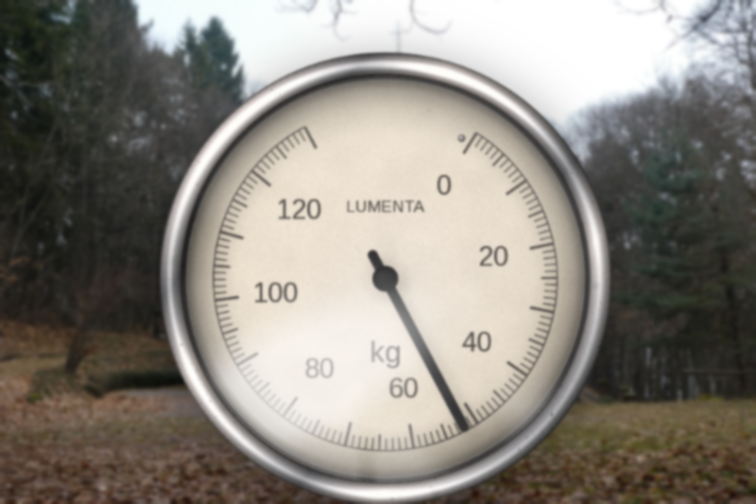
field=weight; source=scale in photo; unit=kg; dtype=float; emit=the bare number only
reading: 52
